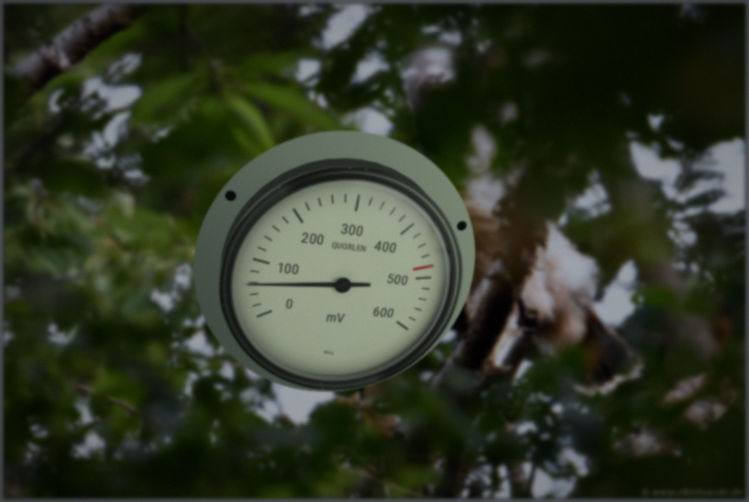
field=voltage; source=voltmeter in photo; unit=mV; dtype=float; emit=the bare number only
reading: 60
